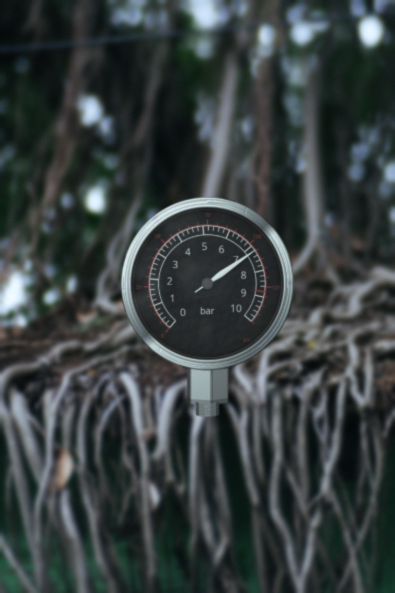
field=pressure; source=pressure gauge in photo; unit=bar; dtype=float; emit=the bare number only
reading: 7.2
